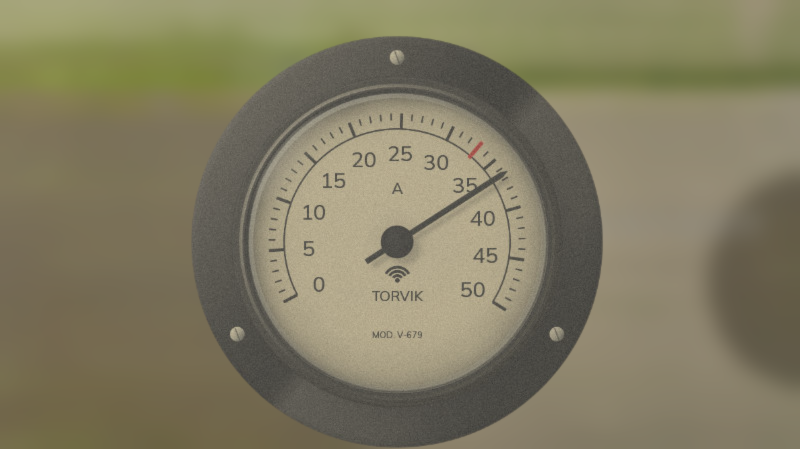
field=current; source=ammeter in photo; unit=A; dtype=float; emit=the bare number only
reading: 36.5
